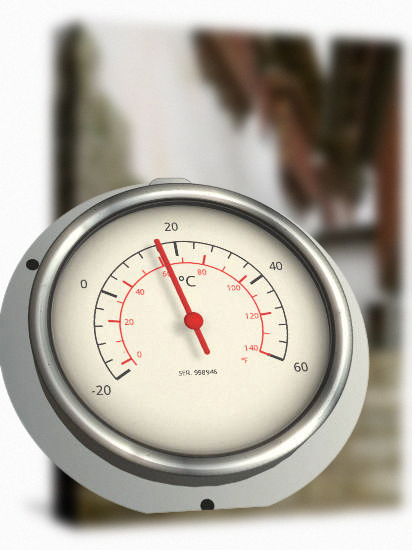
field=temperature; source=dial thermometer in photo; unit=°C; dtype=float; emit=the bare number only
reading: 16
